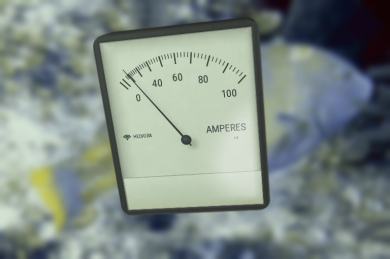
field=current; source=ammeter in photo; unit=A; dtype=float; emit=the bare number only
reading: 20
